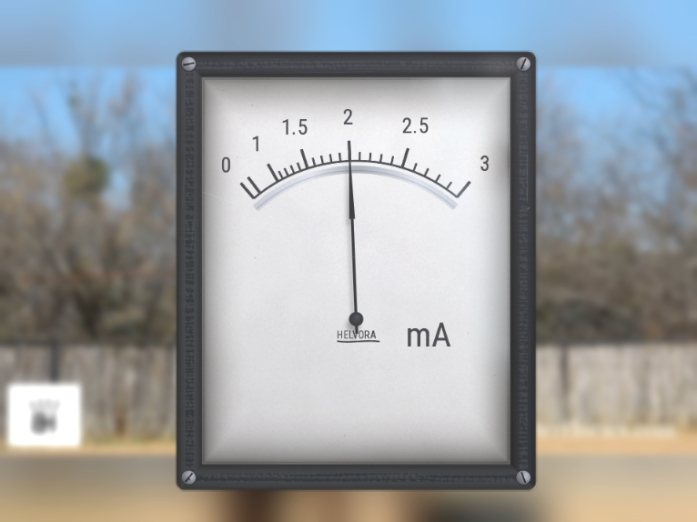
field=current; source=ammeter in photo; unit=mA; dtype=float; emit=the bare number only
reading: 2
